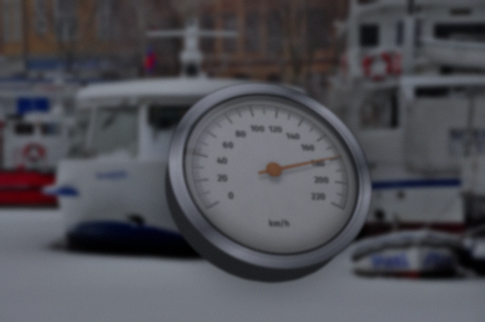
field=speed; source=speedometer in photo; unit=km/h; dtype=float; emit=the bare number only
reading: 180
